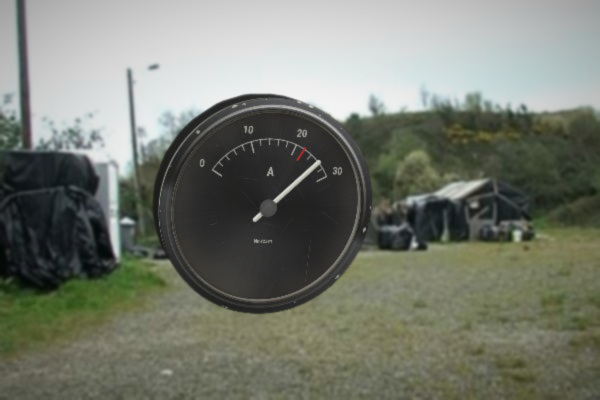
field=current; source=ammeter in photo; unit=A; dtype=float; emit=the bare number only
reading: 26
